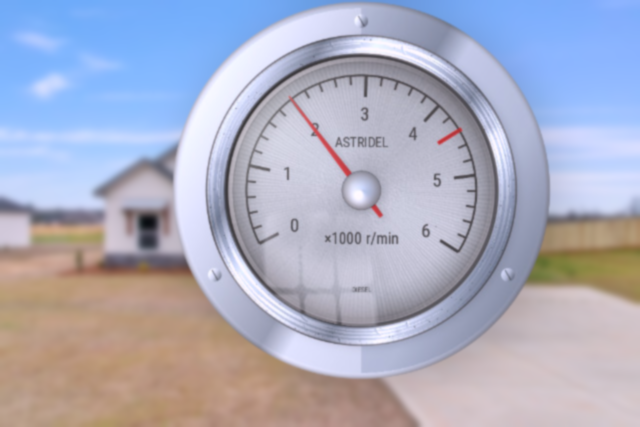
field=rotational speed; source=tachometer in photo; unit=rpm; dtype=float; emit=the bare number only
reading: 2000
